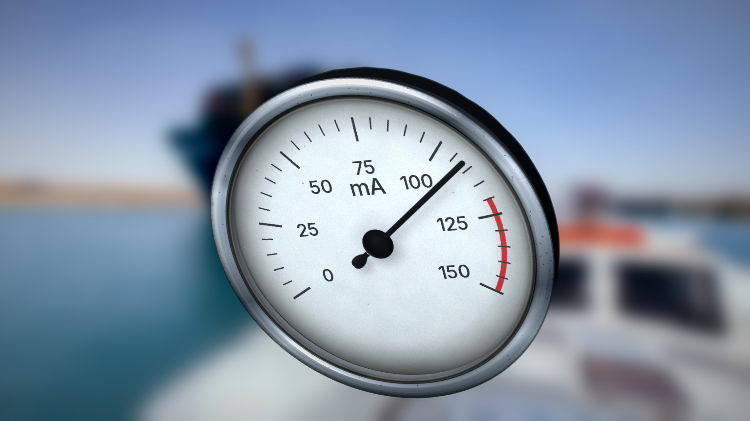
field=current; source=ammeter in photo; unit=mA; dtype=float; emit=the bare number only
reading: 107.5
